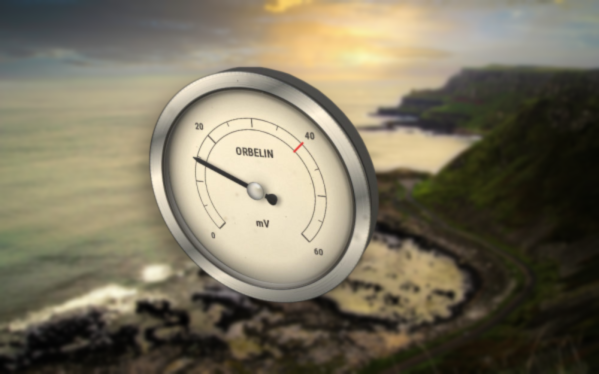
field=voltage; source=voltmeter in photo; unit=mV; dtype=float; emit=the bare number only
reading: 15
